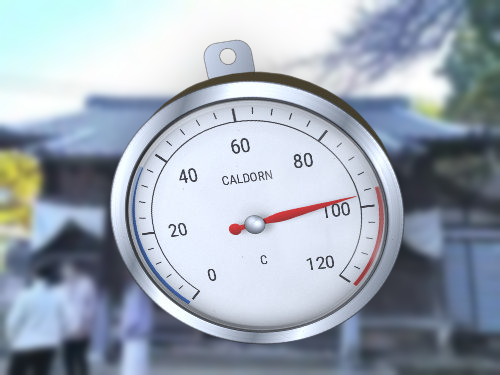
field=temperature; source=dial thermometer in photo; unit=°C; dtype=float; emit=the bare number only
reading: 96
